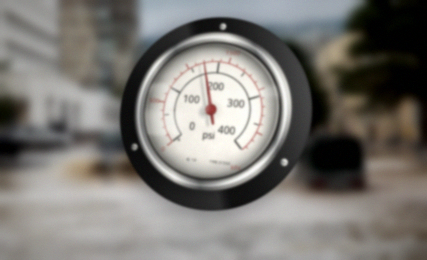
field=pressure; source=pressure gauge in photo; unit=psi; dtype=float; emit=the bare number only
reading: 175
